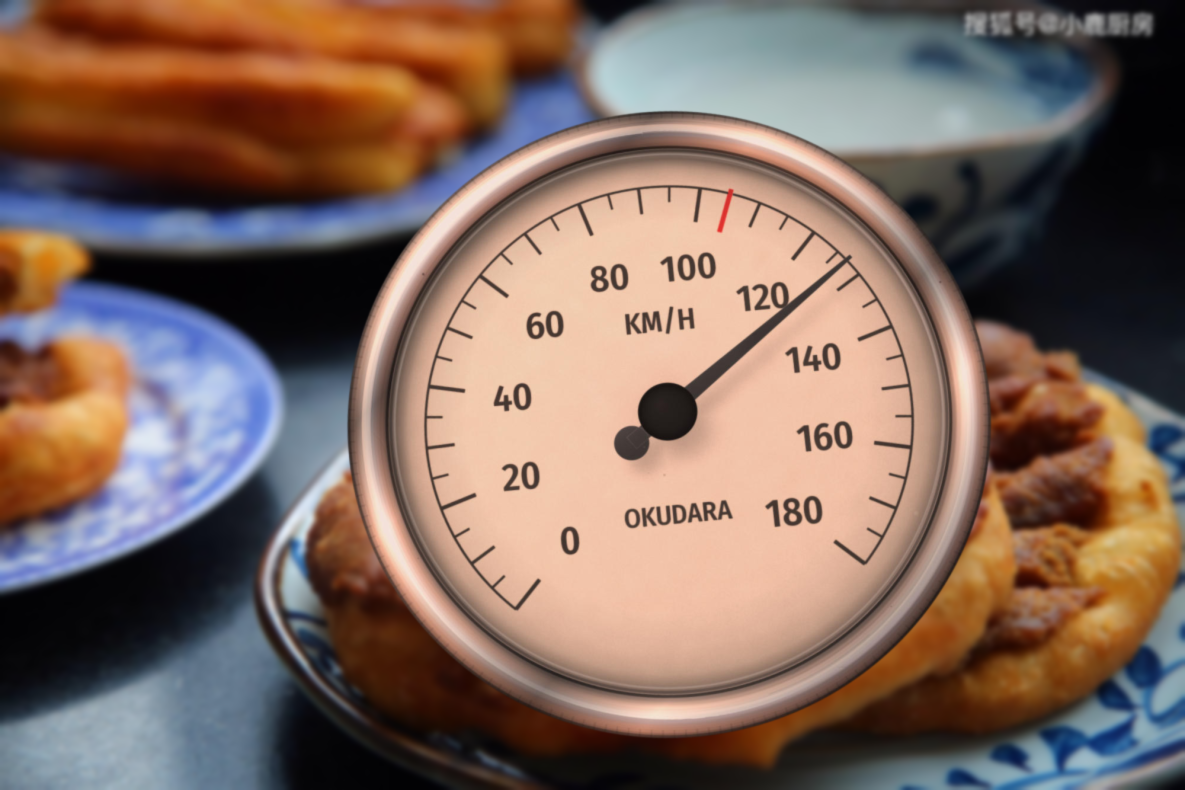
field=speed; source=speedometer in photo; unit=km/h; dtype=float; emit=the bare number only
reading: 127.5
